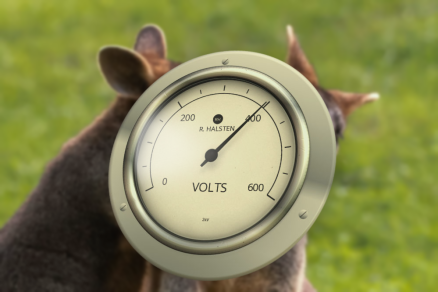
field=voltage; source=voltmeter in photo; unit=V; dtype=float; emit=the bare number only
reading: 400
